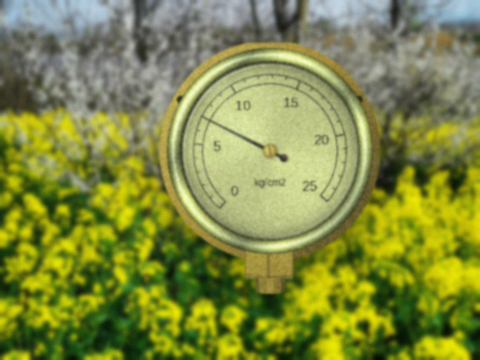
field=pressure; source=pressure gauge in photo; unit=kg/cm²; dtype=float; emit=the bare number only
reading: 7
